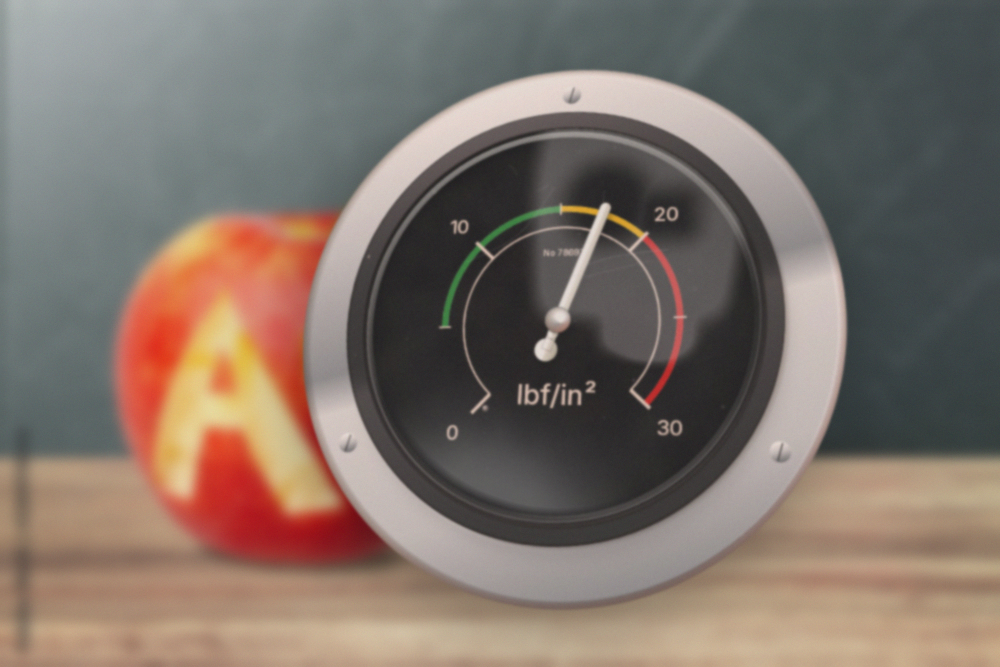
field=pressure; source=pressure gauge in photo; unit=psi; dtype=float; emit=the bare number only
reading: 17.5
